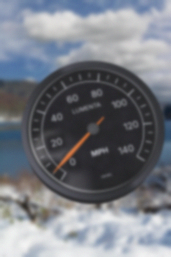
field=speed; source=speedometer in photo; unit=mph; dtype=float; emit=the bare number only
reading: 5
